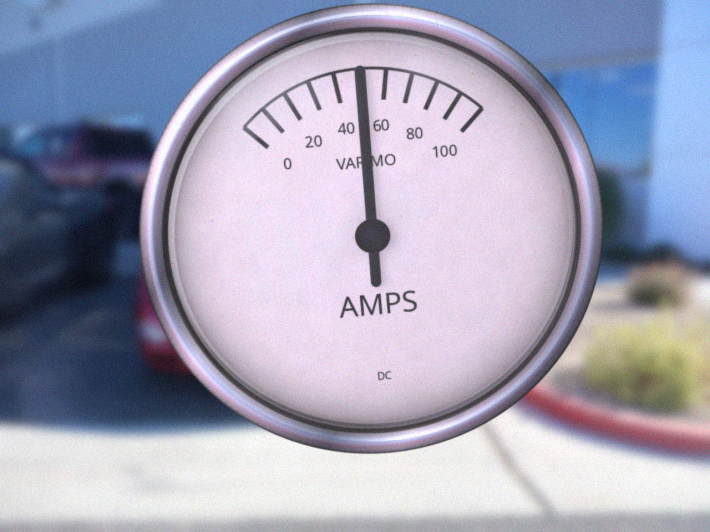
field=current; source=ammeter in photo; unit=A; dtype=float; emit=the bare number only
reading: 50
